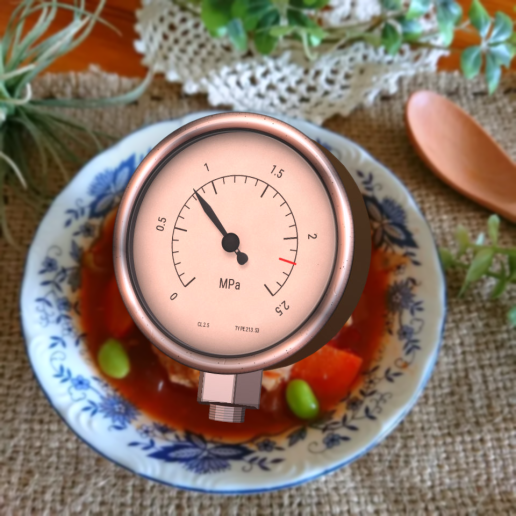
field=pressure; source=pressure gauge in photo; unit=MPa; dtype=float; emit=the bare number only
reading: 0.85
